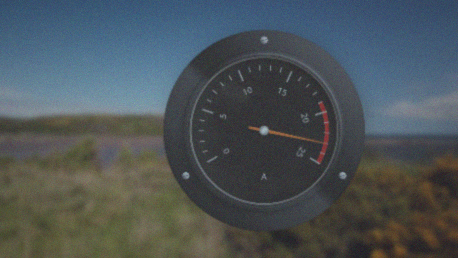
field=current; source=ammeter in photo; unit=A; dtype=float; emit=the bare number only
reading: 23
